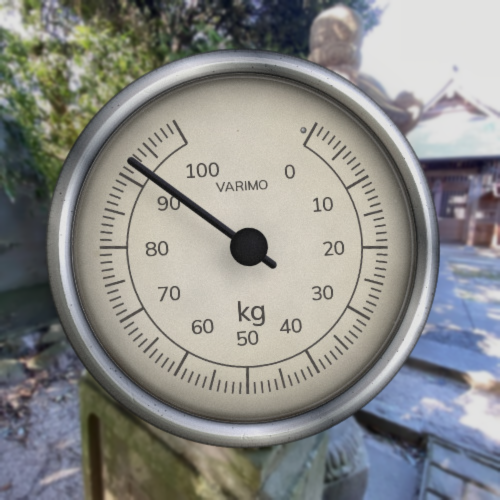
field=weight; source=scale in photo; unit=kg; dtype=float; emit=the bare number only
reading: 92
